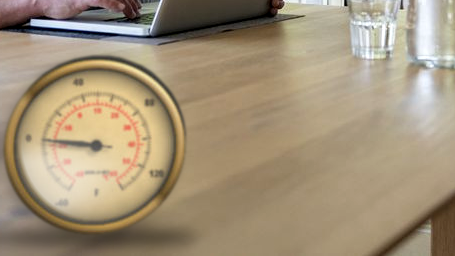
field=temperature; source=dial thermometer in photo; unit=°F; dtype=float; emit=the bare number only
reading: 0
